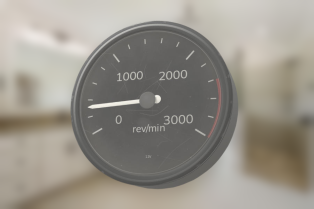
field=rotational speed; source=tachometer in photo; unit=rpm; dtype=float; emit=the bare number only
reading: 300
